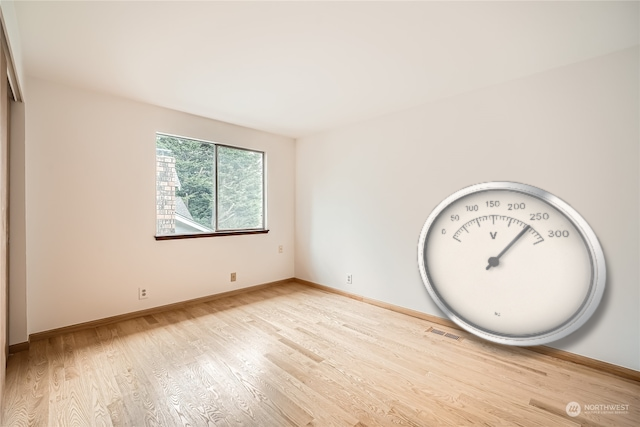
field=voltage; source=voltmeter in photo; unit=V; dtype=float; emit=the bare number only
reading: 250
